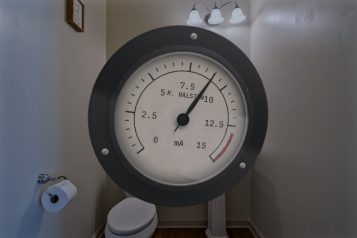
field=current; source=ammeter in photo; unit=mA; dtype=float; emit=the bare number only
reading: 9
